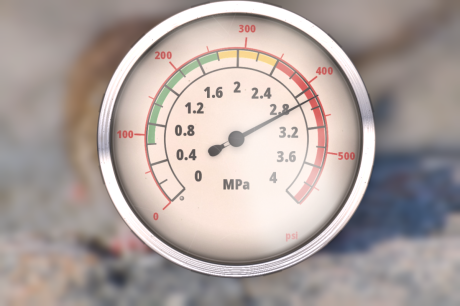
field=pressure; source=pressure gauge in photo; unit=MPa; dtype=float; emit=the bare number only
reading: 2.9
